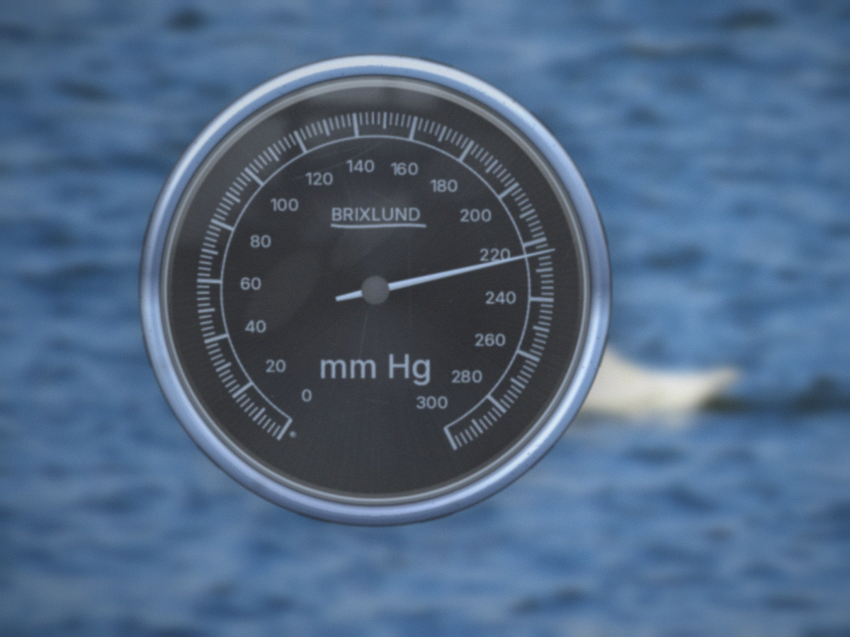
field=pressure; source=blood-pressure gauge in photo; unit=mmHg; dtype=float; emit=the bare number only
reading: 224
